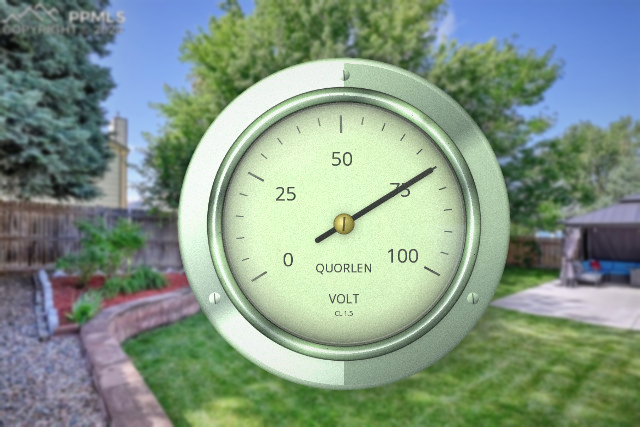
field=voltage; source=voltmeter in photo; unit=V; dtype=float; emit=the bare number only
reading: 75
